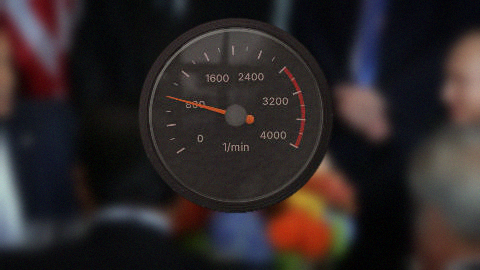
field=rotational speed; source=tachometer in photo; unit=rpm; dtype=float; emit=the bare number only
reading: 800
